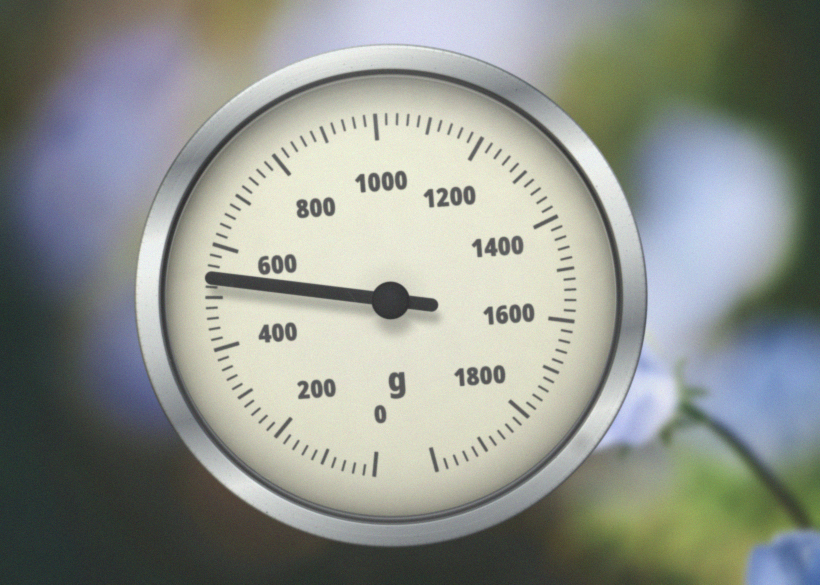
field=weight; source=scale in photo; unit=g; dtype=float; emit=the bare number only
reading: 540
